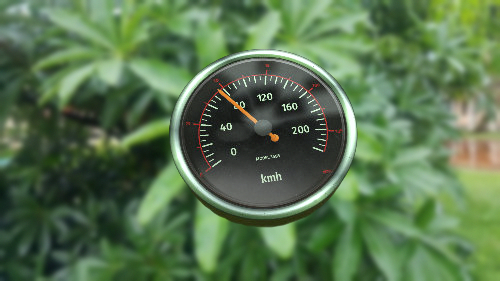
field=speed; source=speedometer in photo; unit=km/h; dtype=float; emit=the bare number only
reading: 75
